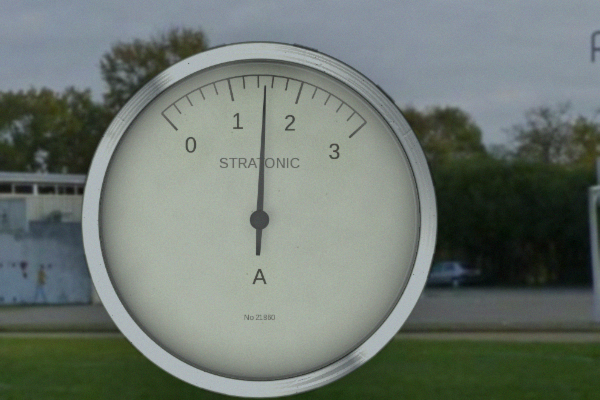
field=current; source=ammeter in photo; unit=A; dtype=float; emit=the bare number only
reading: 1.5
